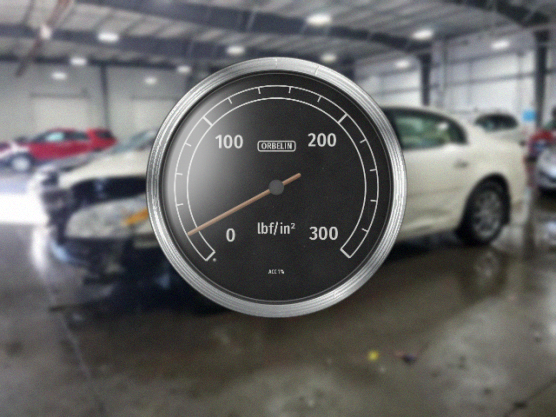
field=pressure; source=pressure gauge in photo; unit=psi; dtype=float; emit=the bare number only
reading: 20
